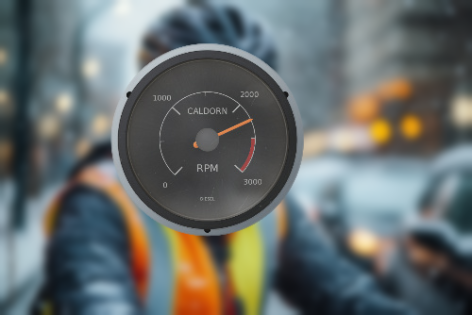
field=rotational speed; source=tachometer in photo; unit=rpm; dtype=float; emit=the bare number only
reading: 2250
